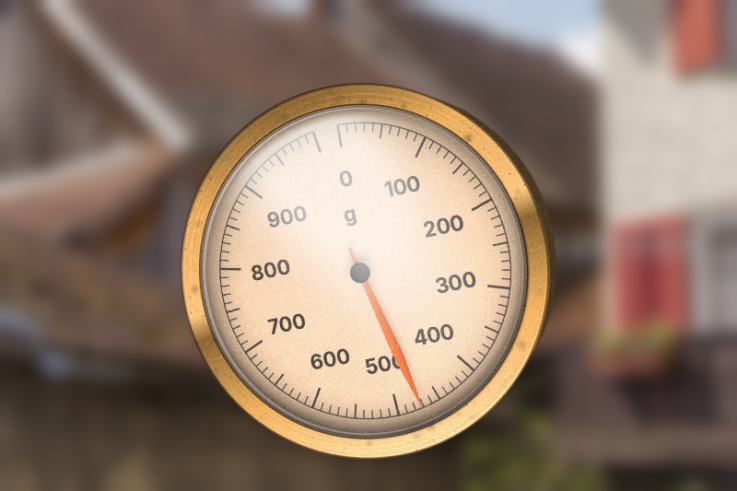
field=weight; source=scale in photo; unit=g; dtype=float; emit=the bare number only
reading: 470
